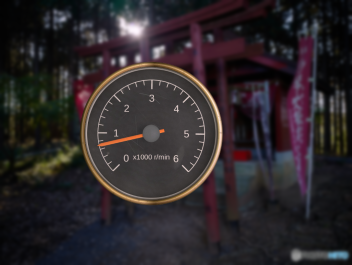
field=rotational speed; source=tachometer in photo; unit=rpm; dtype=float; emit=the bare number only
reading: 700
